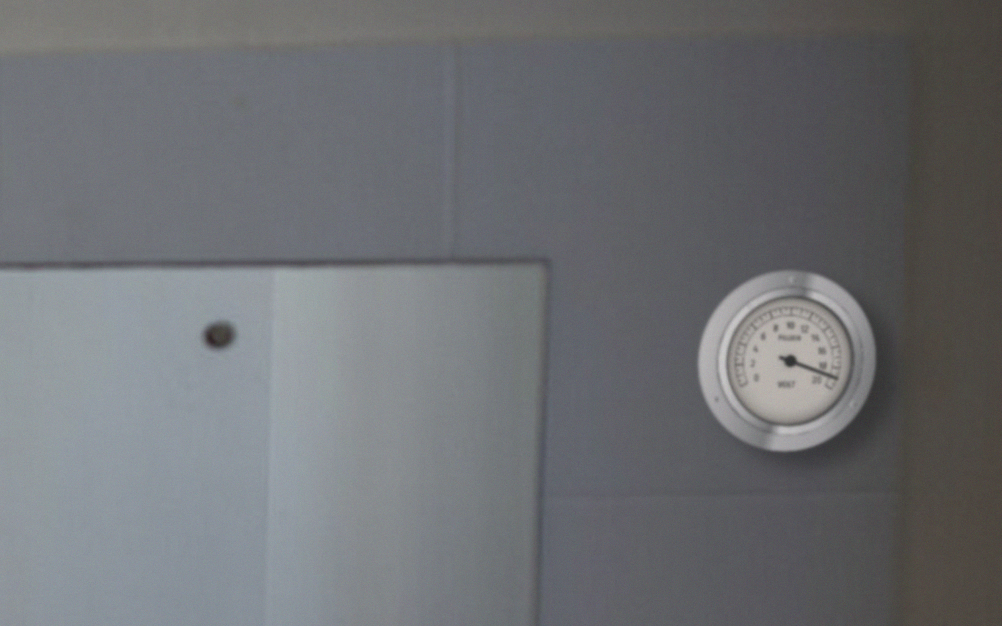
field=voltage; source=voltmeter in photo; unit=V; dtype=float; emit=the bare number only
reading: 19
